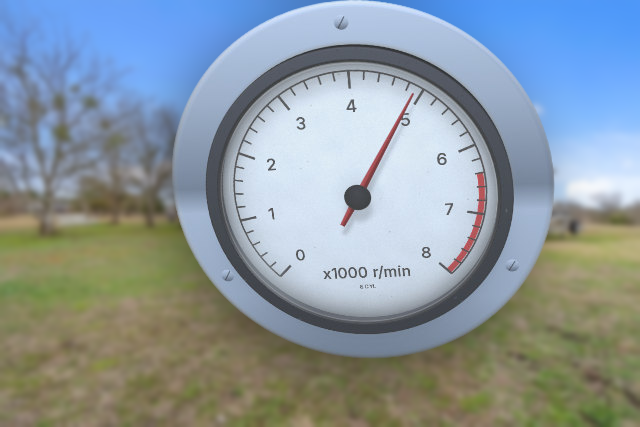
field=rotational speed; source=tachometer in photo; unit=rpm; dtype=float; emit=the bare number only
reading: 4900
